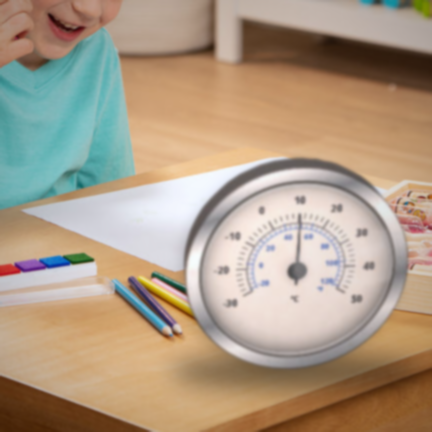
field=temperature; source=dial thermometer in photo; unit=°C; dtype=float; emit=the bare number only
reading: 10
